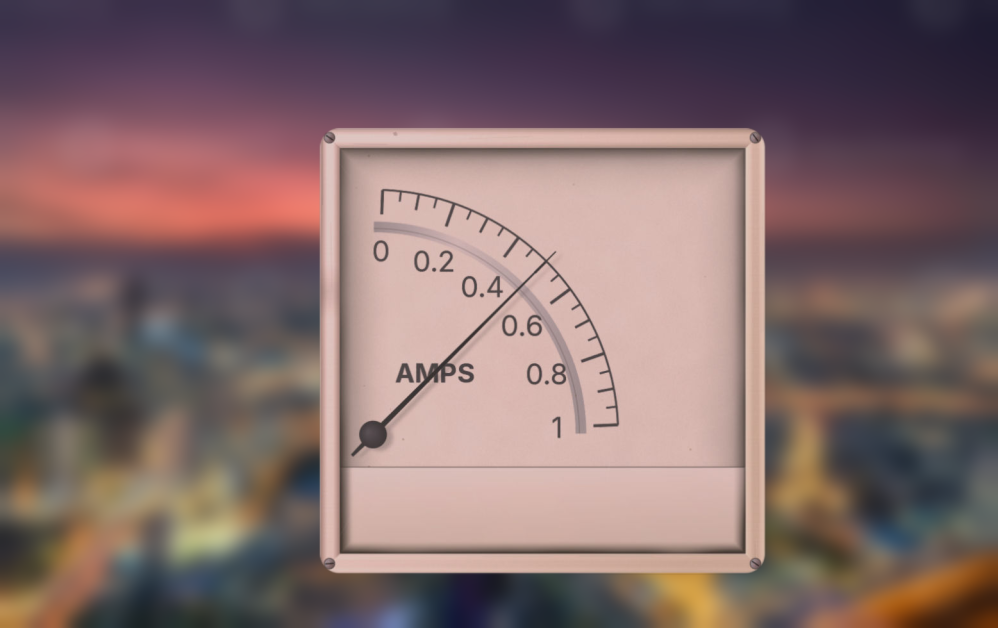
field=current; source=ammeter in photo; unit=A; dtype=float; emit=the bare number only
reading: 0.5
